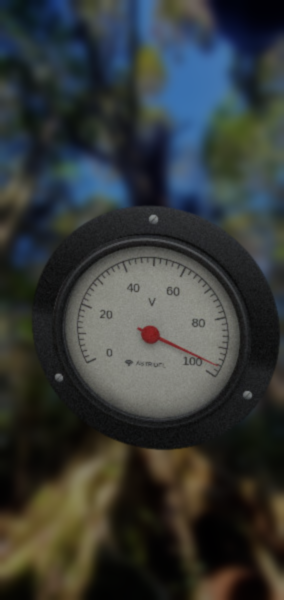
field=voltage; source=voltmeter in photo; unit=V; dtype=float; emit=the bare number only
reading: 96
